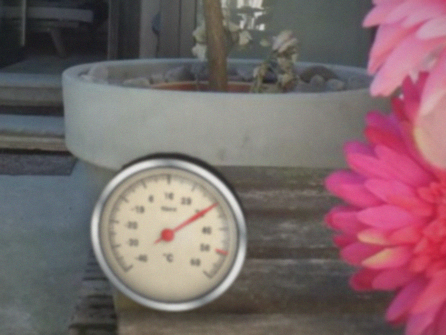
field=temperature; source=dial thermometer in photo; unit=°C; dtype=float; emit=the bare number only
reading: 30
